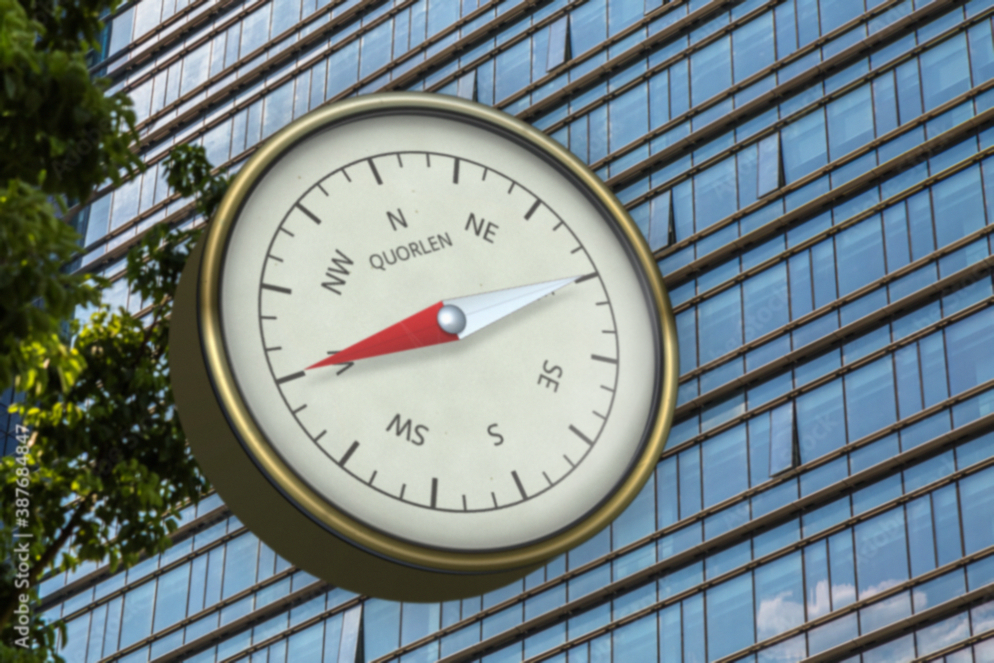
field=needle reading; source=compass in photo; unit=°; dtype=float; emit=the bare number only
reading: 270
